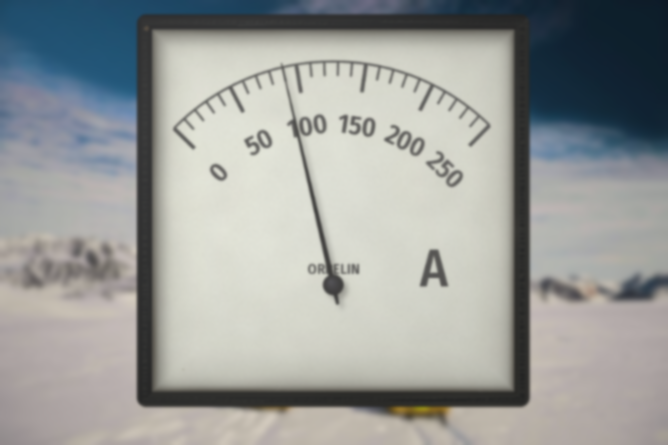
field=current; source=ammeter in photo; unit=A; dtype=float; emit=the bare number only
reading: 90
